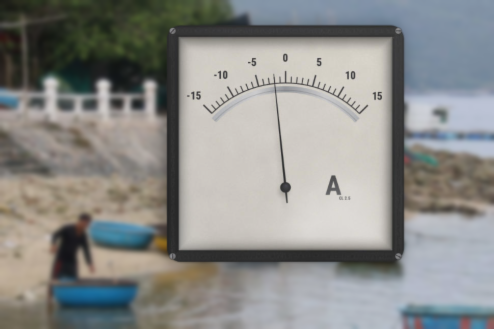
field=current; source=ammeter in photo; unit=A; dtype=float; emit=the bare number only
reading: -2
